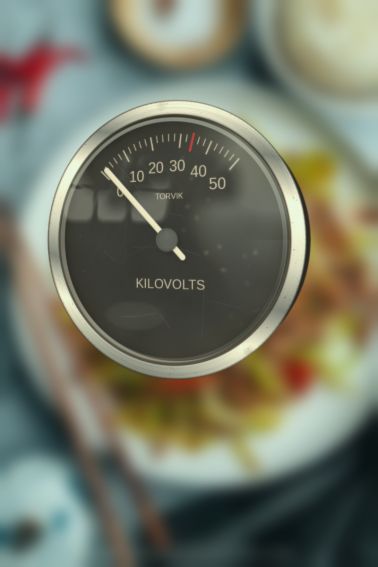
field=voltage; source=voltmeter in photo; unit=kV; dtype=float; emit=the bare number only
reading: 2
